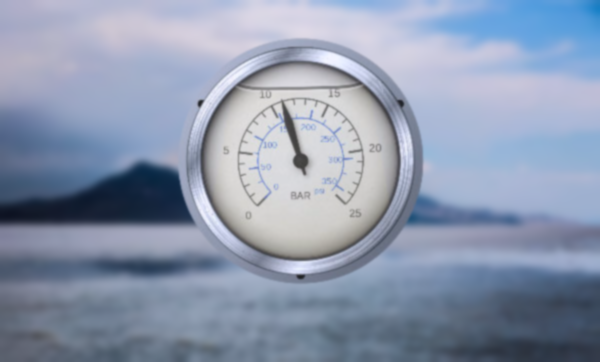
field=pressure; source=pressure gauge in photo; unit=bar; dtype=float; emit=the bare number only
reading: 11
